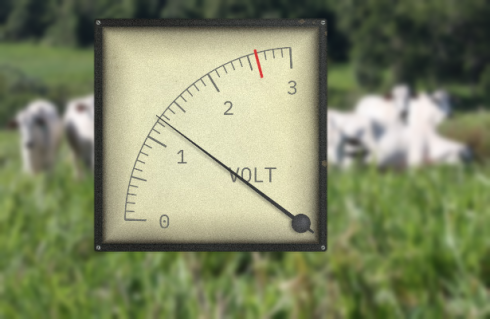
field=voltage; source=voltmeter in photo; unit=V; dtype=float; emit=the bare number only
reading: 1.25
